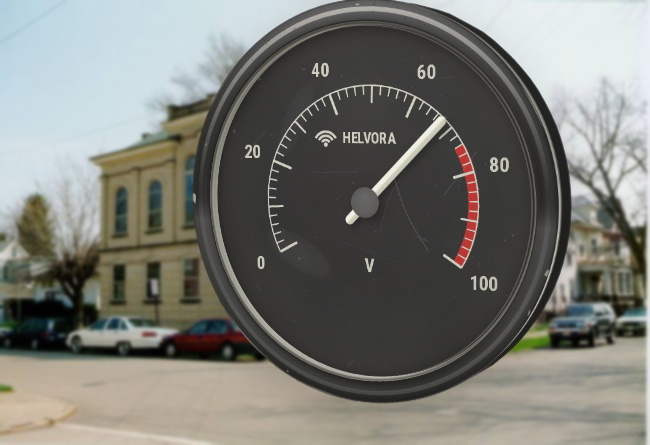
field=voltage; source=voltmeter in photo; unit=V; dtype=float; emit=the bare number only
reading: 68
